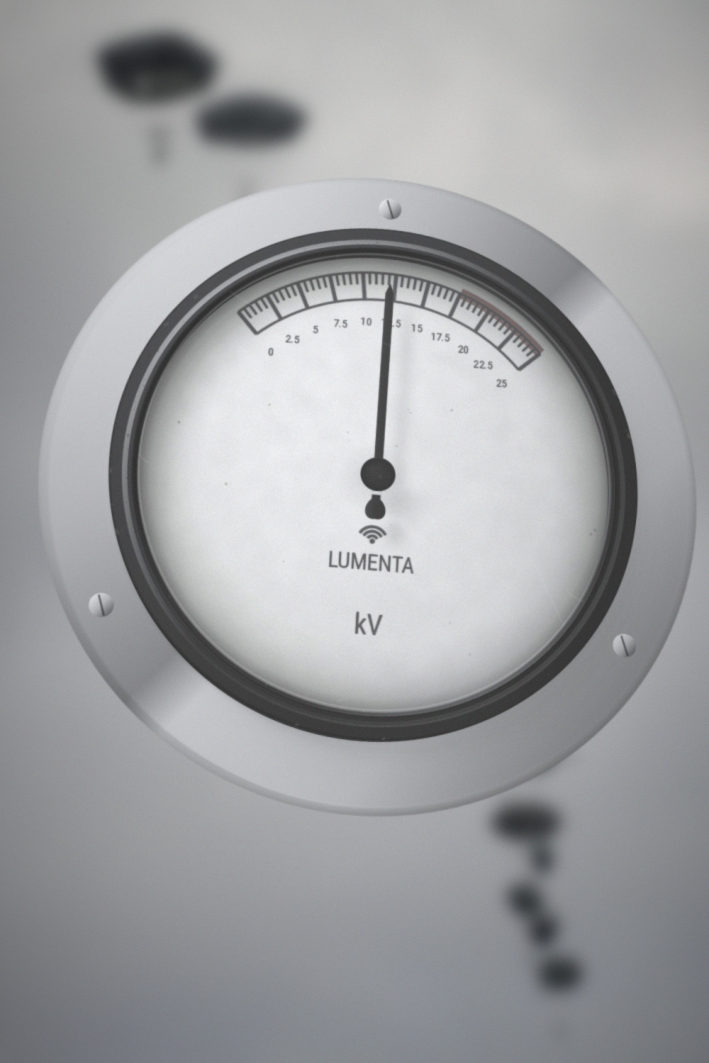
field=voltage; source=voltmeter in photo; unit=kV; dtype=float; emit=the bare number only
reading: 12
